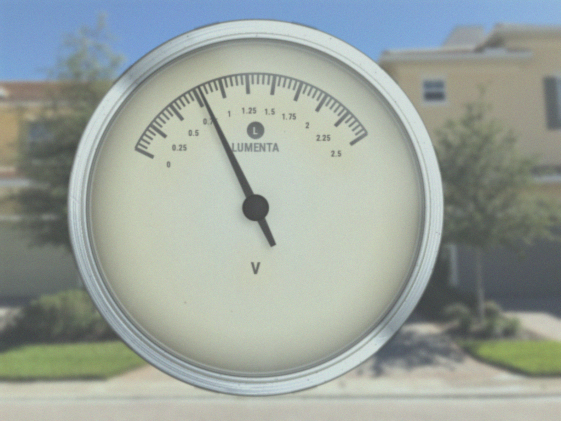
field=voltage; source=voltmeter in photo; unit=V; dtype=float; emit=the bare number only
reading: 0.8
